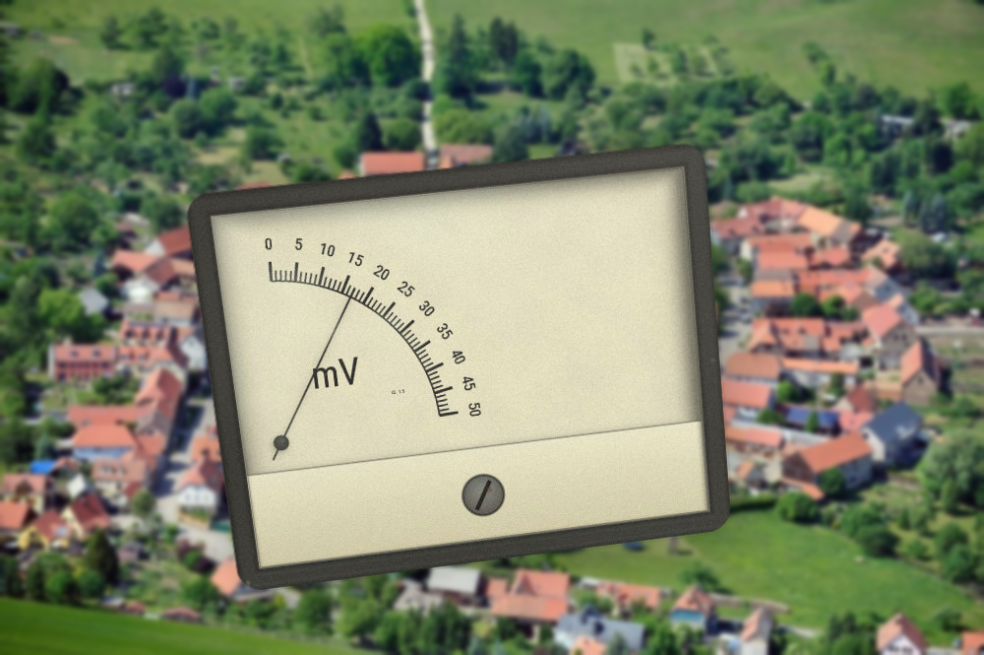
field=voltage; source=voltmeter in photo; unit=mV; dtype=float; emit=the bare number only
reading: 17
